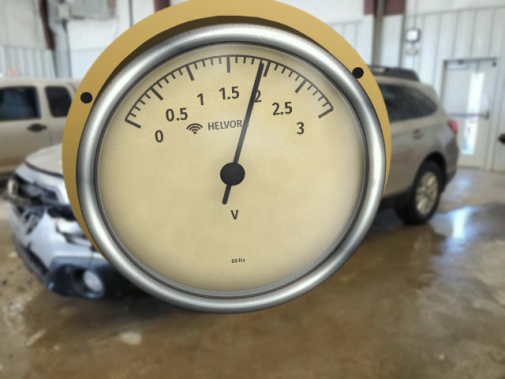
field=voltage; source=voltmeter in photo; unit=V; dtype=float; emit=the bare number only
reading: 1.9
